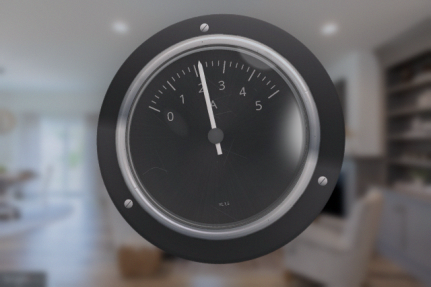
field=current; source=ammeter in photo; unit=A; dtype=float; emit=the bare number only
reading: 2.2
